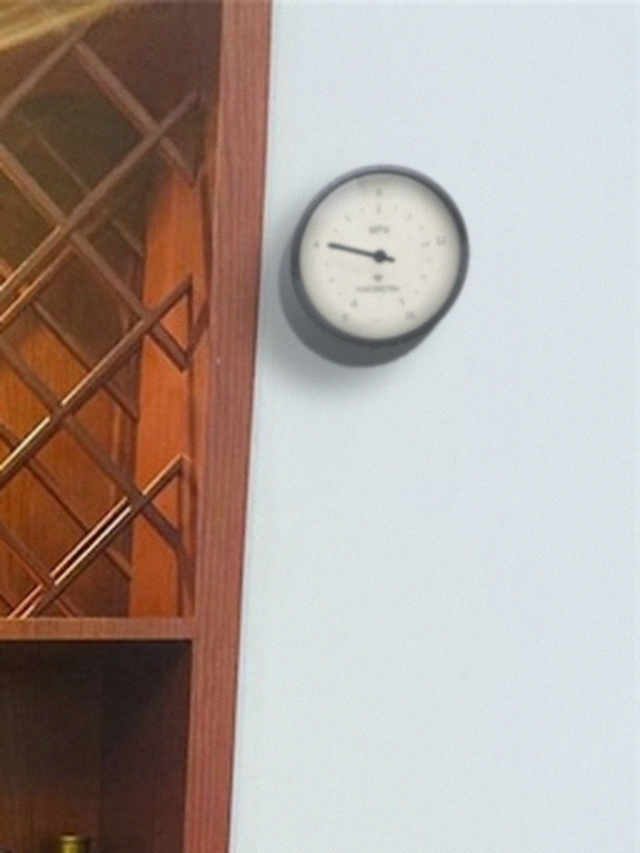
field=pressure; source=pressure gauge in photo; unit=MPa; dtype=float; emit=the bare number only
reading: 4
